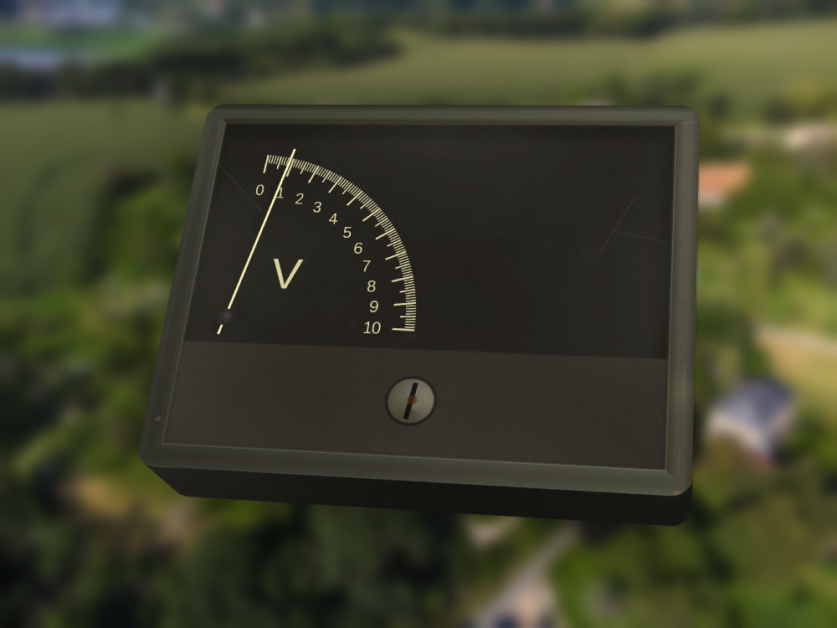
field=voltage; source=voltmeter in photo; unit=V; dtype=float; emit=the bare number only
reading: 1
